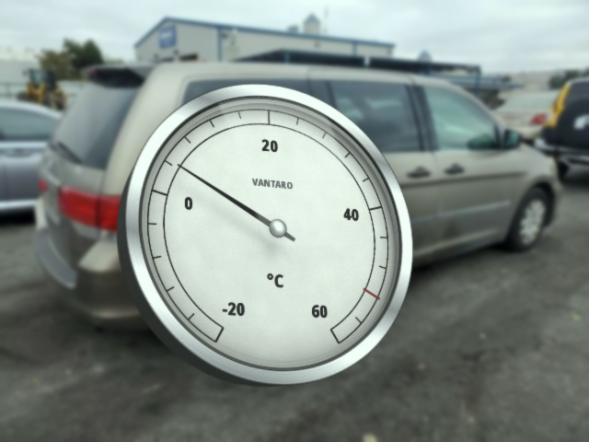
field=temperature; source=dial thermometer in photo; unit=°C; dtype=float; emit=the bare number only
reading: 4
